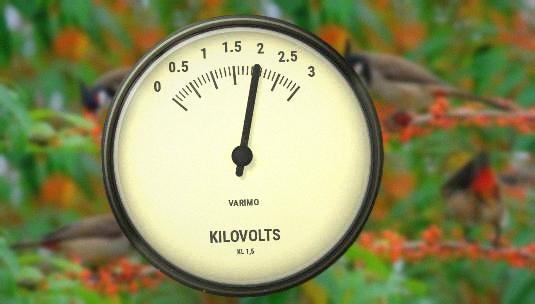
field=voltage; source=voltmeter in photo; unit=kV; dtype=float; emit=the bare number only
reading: 2
